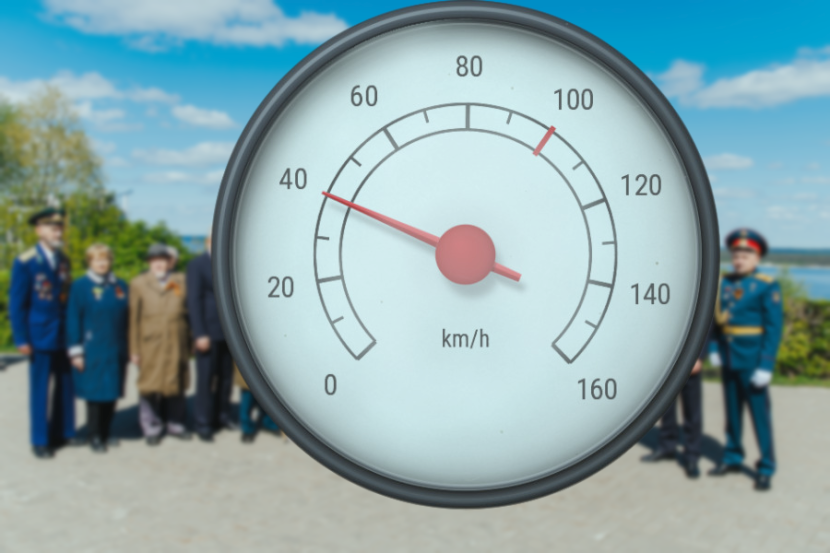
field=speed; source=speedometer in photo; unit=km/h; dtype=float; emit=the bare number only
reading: 40
